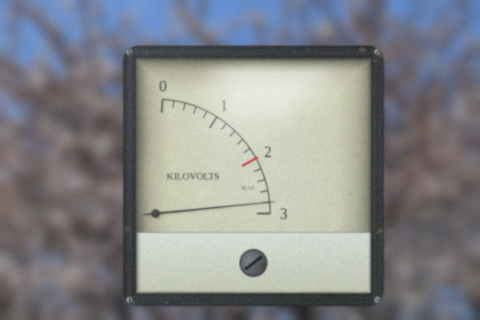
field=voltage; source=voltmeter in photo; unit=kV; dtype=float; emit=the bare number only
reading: 2.8
